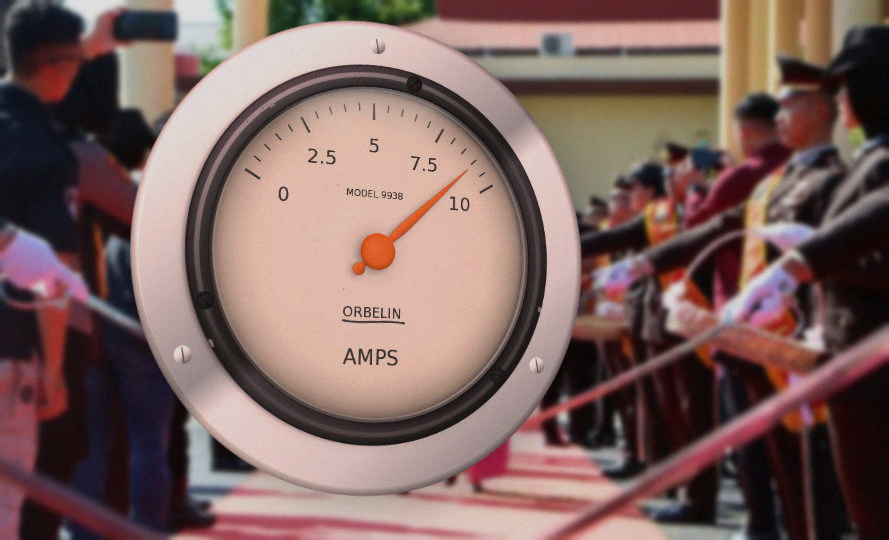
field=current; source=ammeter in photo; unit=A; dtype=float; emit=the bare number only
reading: 9
